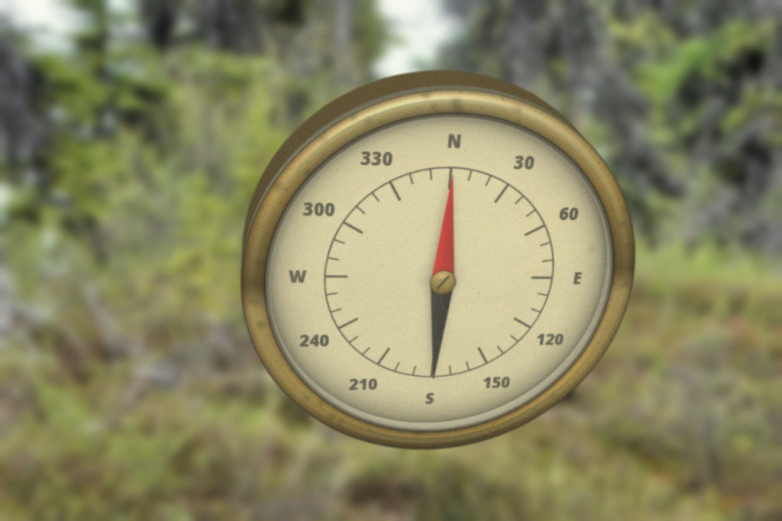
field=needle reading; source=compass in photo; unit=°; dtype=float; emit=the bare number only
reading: 0
